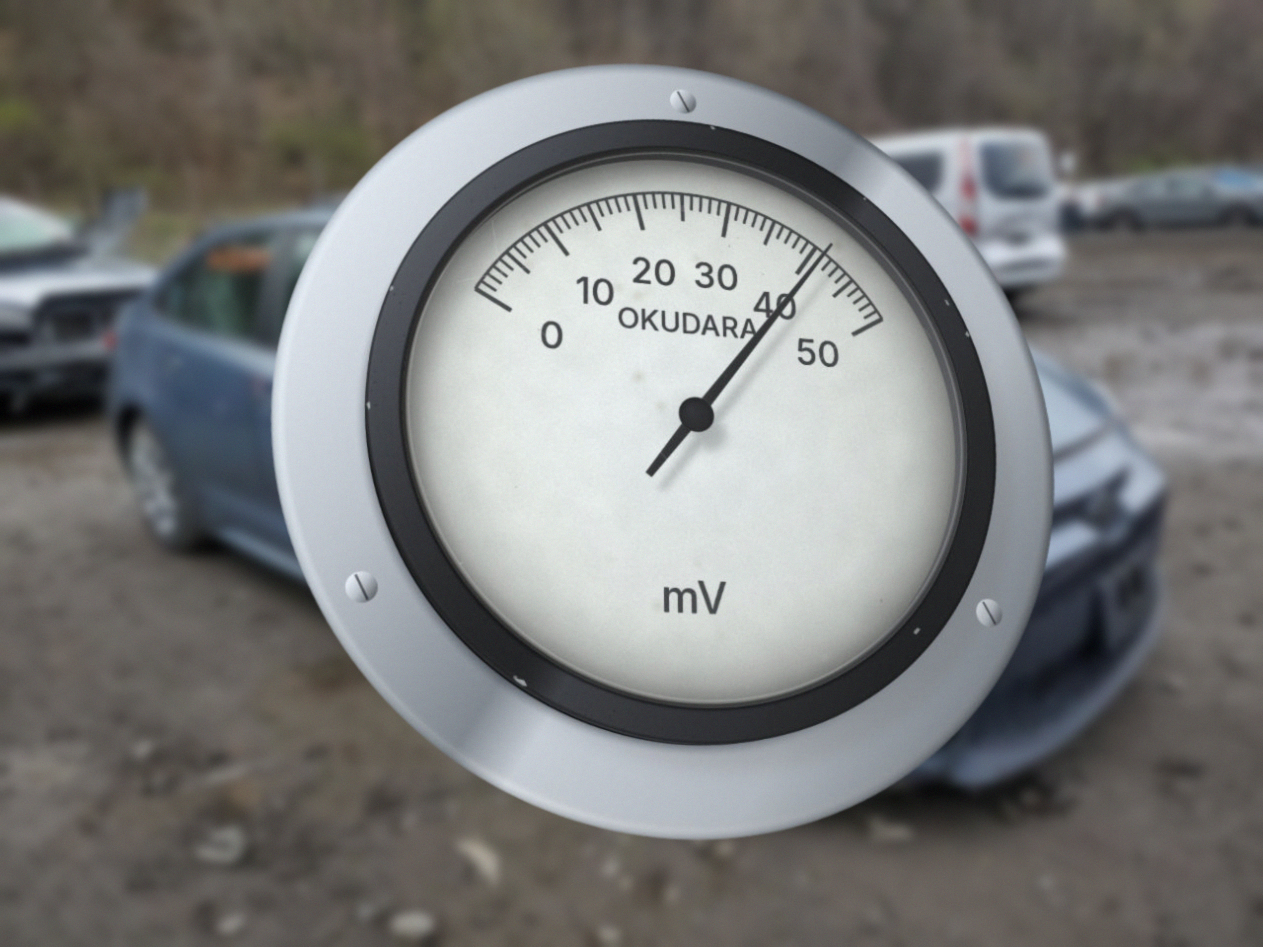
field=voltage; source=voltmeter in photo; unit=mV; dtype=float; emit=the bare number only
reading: 41
